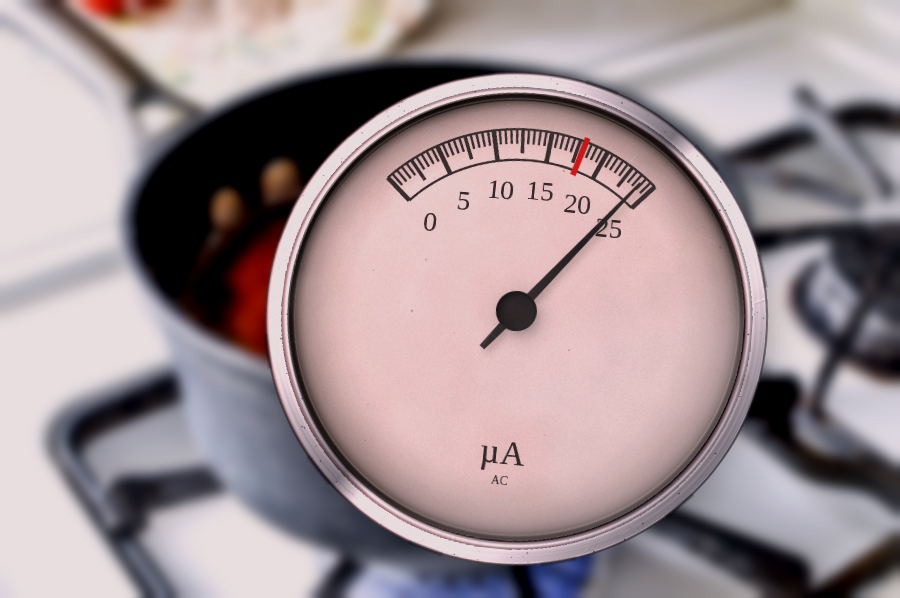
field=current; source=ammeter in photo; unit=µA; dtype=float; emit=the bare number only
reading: 24
